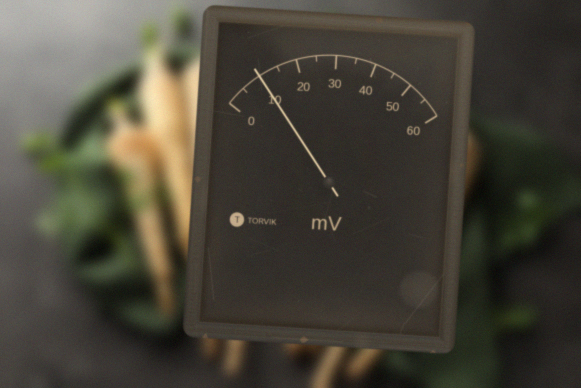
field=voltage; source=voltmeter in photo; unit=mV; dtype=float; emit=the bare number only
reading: 10
